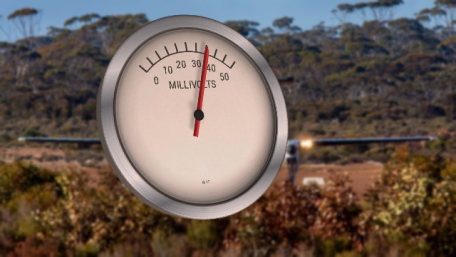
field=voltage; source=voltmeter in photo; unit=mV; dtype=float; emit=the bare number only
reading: 35
